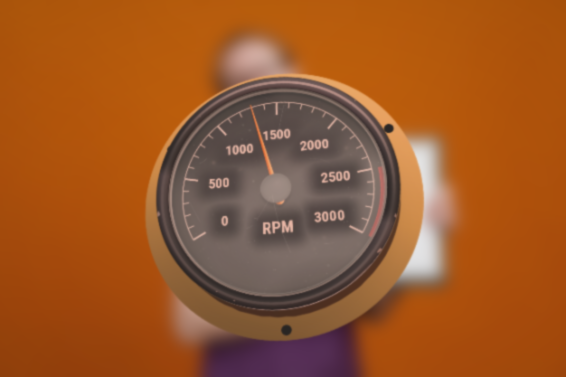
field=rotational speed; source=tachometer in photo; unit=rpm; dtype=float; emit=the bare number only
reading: 1300
